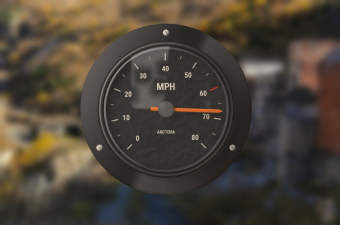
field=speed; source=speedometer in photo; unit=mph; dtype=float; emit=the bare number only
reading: 67.5
